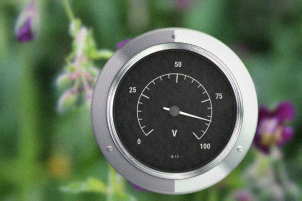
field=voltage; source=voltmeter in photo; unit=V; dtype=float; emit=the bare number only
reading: 87.5
